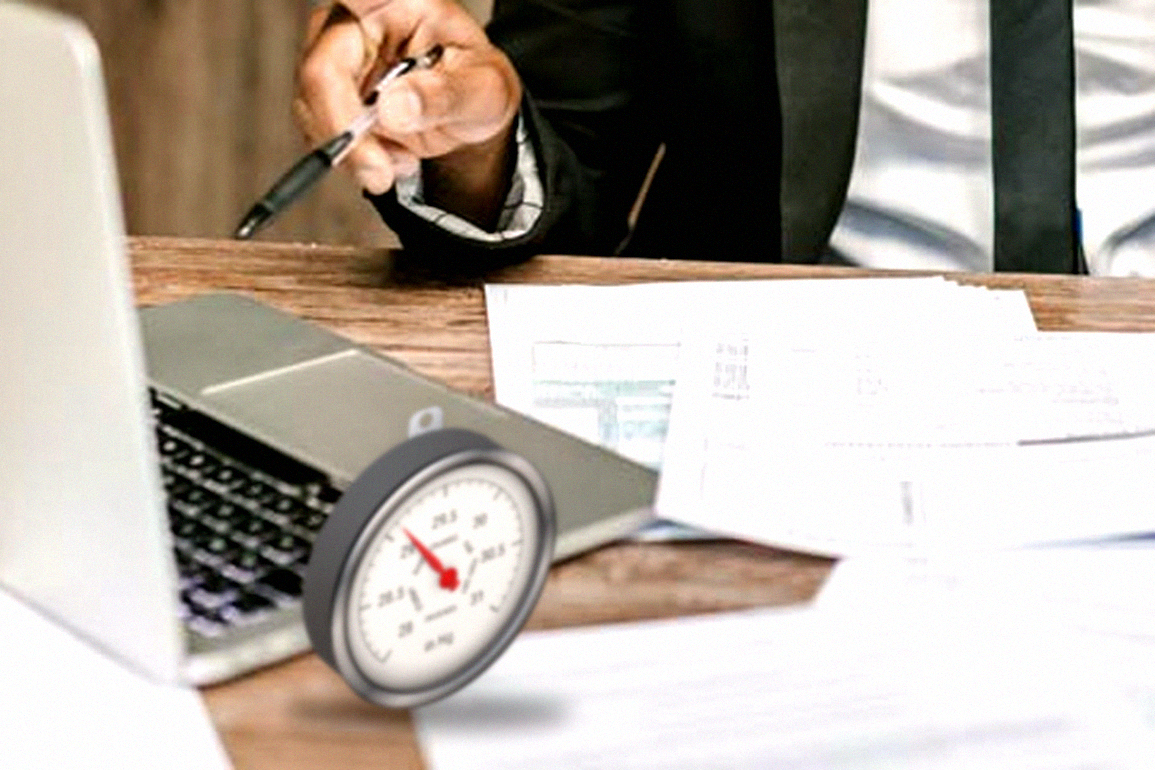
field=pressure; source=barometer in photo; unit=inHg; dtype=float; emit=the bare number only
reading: 29.1
